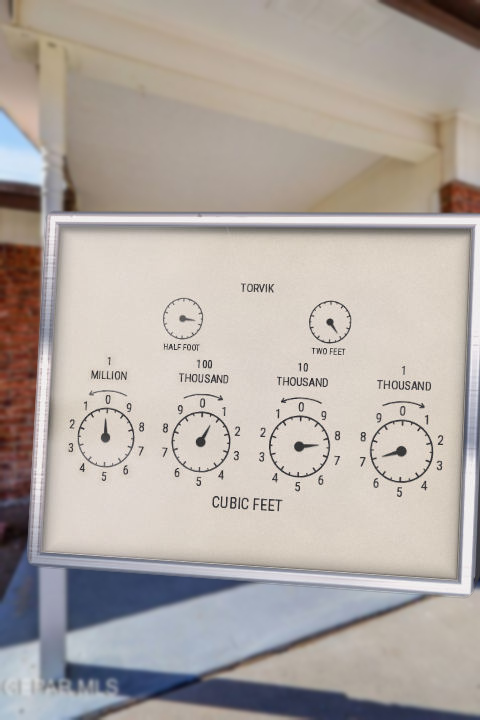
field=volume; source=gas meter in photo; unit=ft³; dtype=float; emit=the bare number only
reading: 7700
